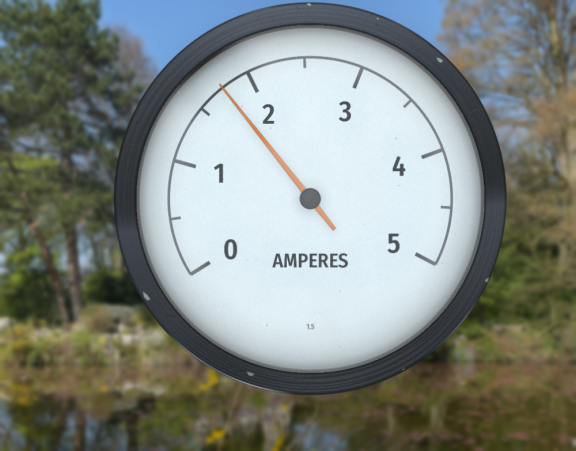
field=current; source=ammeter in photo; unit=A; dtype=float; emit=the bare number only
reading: 1.75
